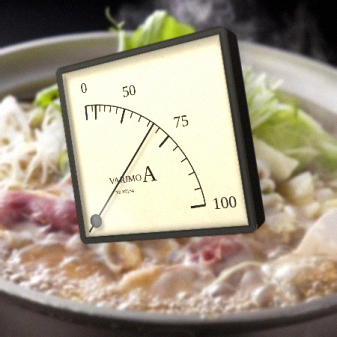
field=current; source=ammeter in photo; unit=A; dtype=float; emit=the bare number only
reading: 67.5
